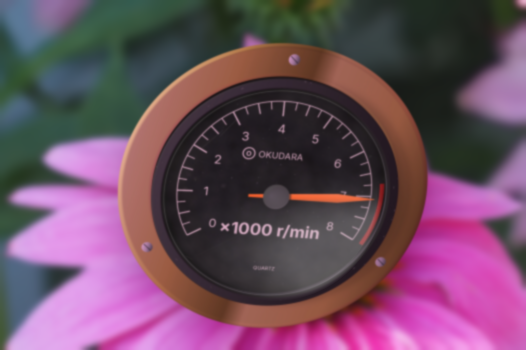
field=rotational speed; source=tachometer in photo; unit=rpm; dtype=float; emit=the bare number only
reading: 7000
